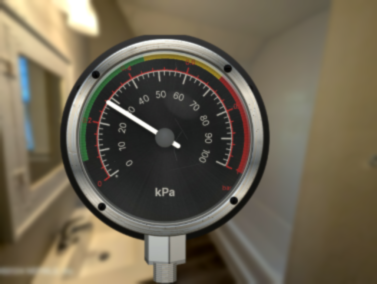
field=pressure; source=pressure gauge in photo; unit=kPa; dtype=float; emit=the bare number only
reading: 28
